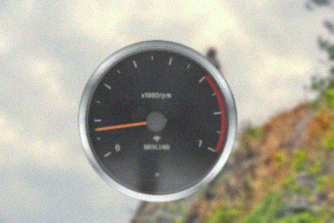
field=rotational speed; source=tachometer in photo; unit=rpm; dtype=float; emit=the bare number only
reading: 750
